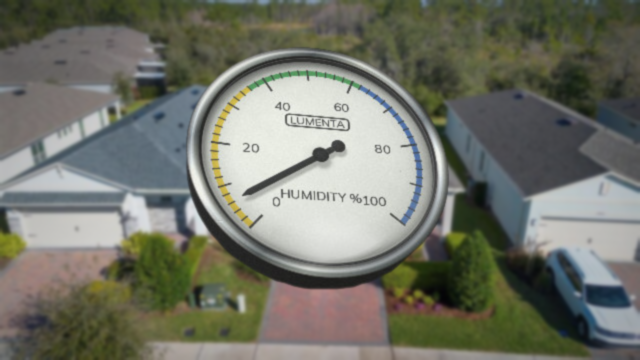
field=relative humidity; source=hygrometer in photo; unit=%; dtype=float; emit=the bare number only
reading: 6
